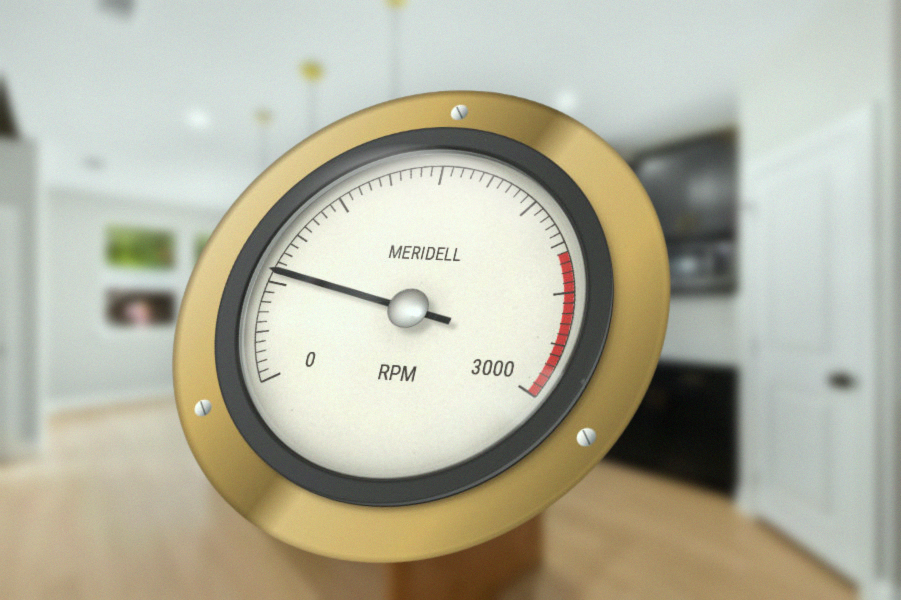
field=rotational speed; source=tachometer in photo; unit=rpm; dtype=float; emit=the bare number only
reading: 550
